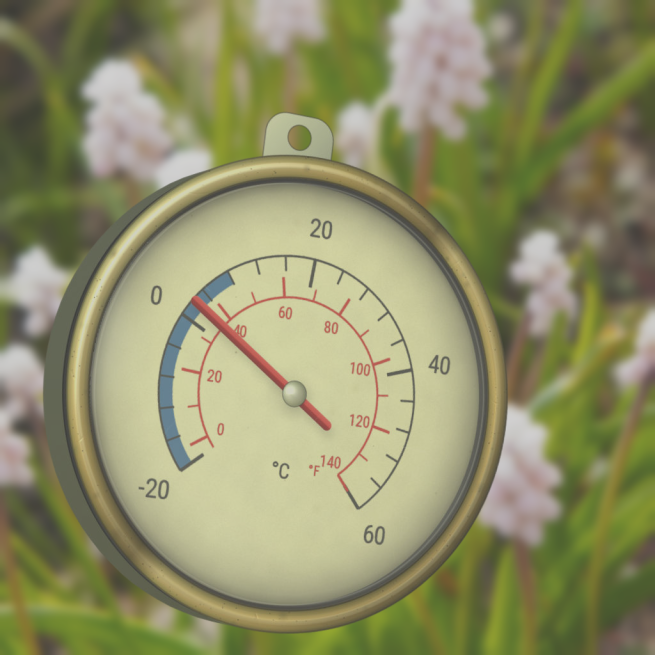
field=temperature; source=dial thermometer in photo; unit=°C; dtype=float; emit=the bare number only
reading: 2
